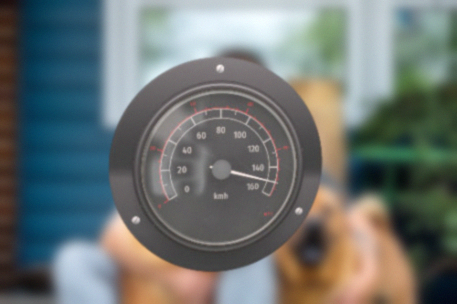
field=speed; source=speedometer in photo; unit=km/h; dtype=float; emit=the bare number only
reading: 150
